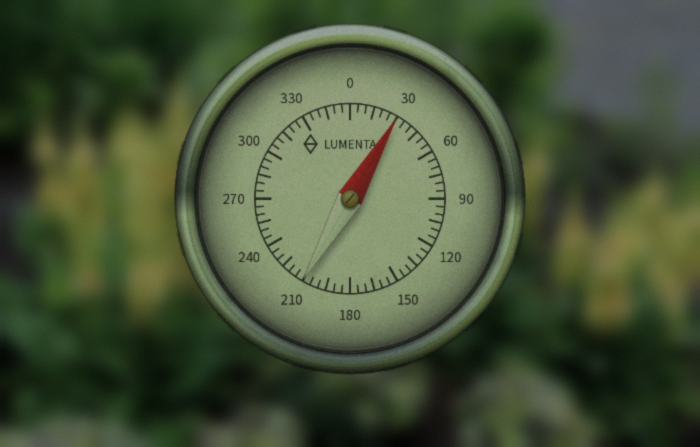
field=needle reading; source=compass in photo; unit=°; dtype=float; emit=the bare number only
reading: 30
